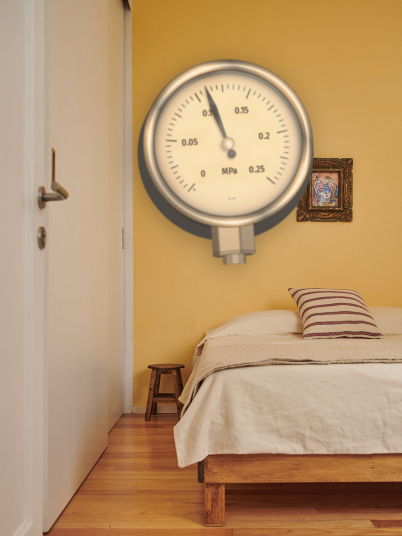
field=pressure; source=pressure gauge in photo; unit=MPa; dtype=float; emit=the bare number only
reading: 0.11
